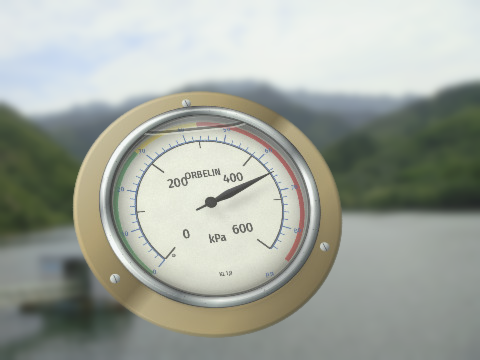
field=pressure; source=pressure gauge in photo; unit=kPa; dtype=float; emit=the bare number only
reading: 450
